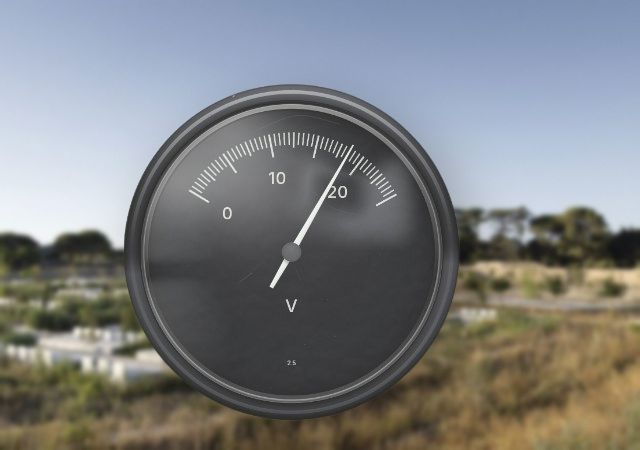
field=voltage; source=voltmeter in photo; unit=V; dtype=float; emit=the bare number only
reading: 18.5
